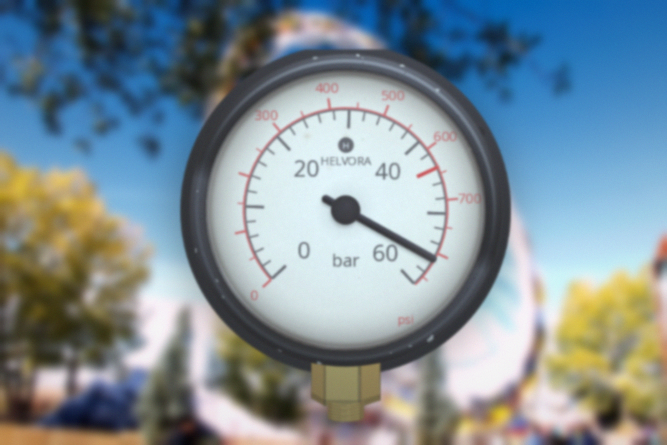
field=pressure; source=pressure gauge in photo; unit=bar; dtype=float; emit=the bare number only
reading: 56
